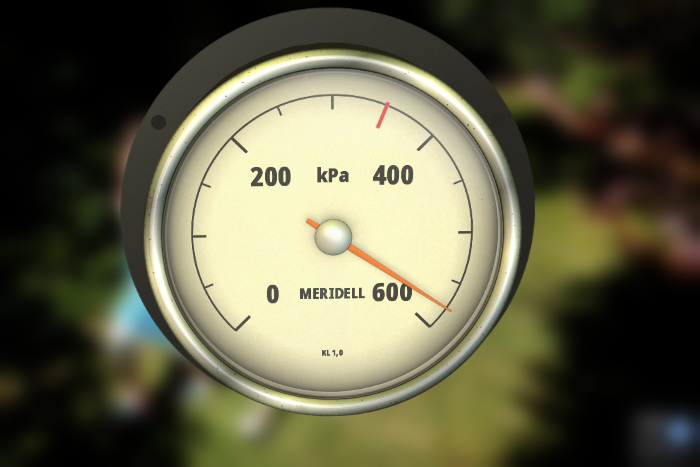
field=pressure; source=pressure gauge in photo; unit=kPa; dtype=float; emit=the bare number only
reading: 575
